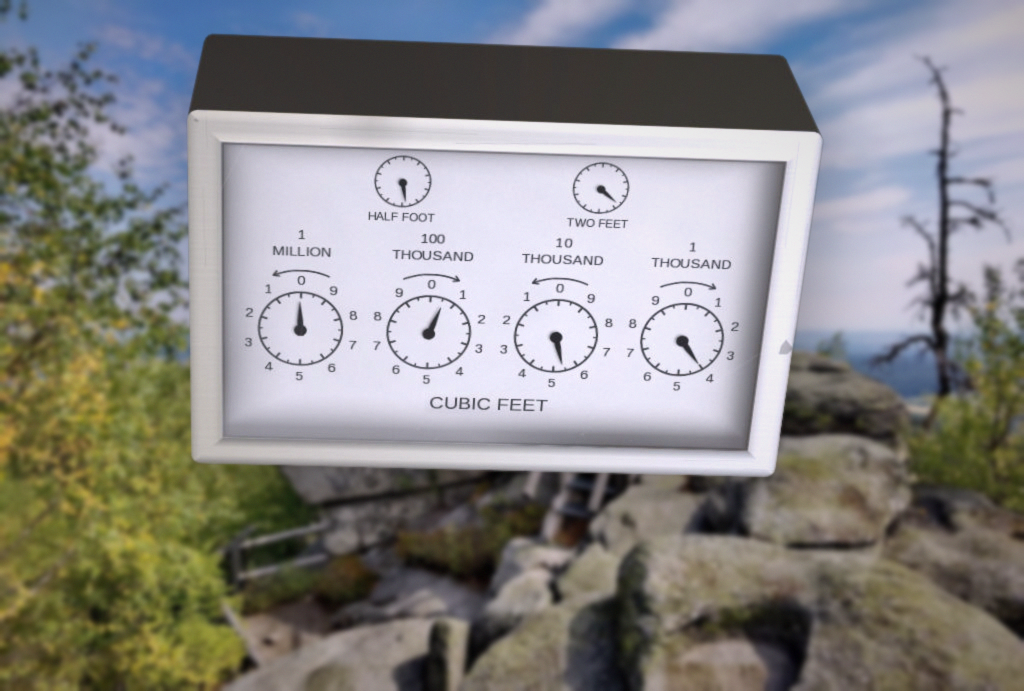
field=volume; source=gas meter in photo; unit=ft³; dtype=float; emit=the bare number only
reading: 5400
